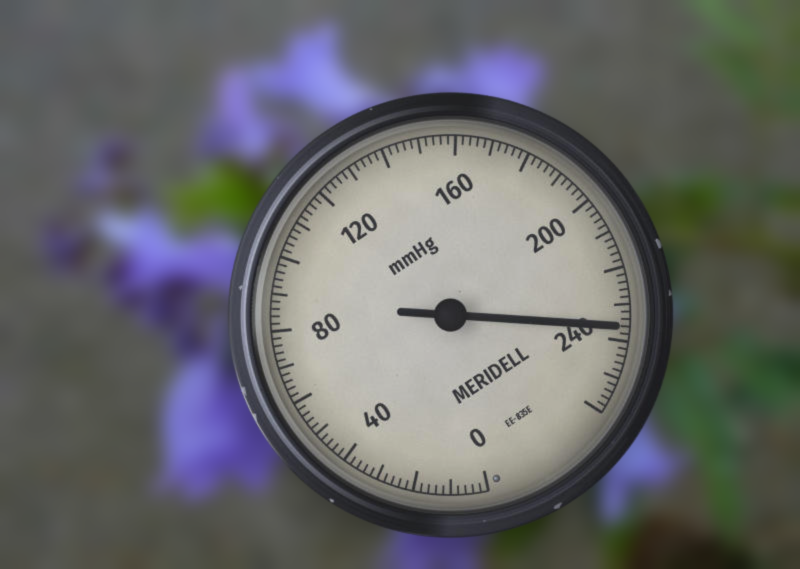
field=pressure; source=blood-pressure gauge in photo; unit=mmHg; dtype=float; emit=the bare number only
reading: 236
